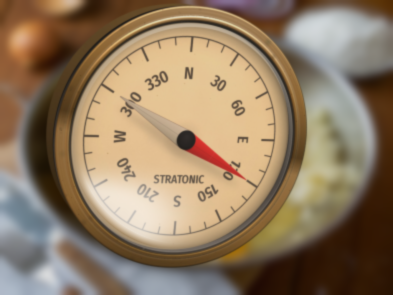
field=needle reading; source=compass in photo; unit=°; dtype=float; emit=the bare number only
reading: 120
